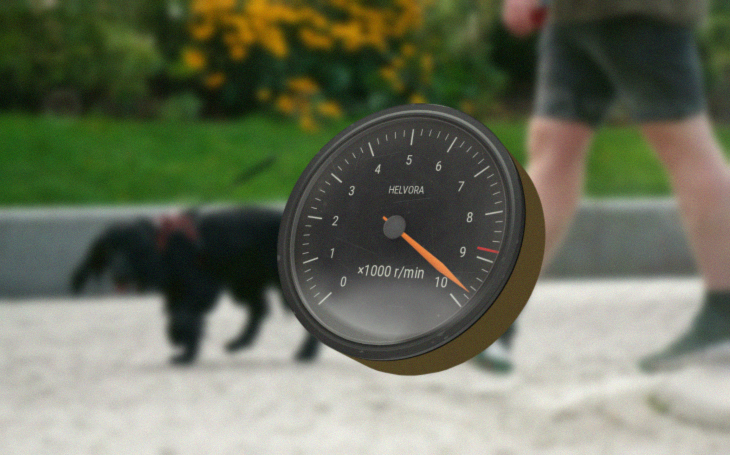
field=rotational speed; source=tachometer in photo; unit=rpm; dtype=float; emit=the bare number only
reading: 9700
